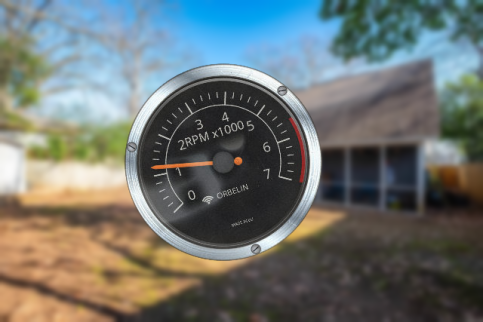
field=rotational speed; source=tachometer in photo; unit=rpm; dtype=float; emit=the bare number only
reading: 1200
